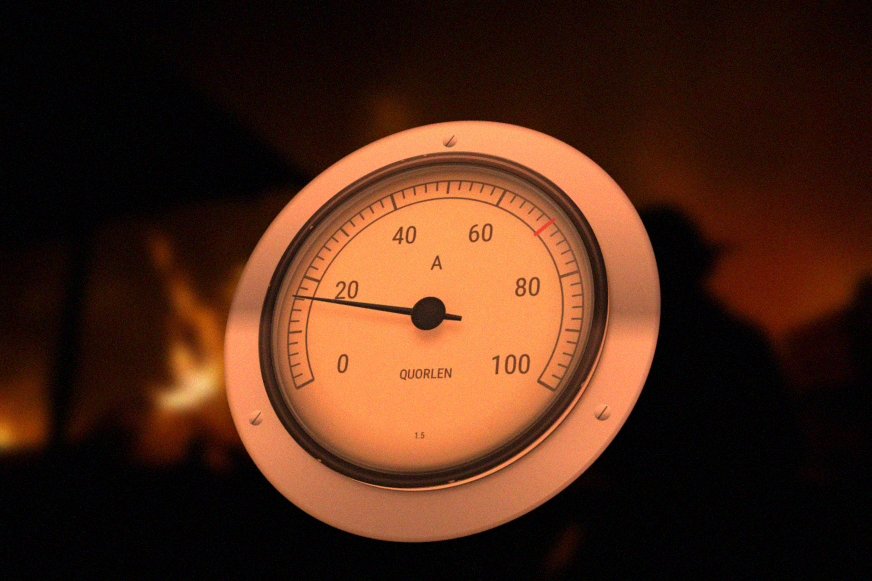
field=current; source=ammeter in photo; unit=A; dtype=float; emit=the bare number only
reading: 16
